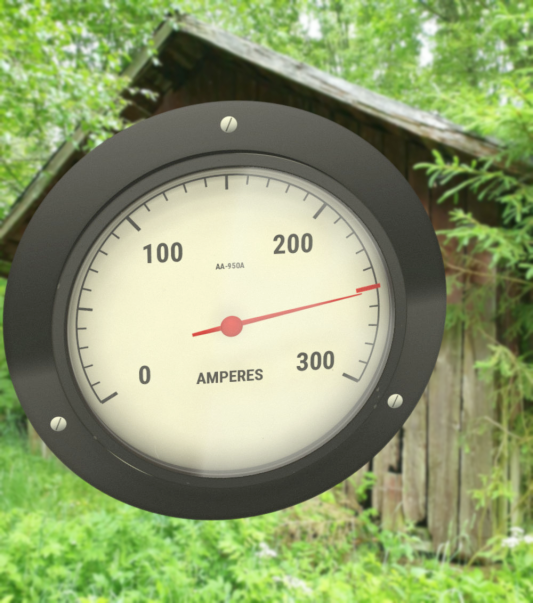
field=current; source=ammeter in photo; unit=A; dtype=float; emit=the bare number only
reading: 250
